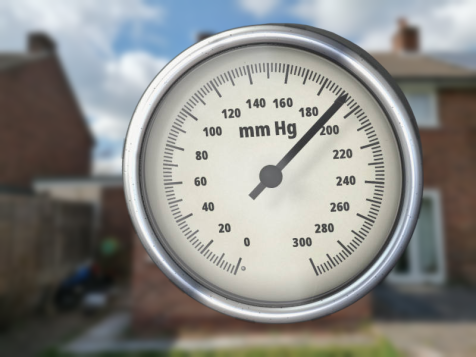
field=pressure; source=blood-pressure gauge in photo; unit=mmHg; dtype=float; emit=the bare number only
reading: 192
